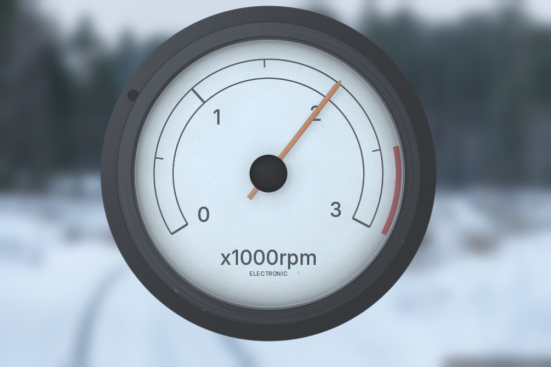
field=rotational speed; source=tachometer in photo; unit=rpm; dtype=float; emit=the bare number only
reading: 2000
